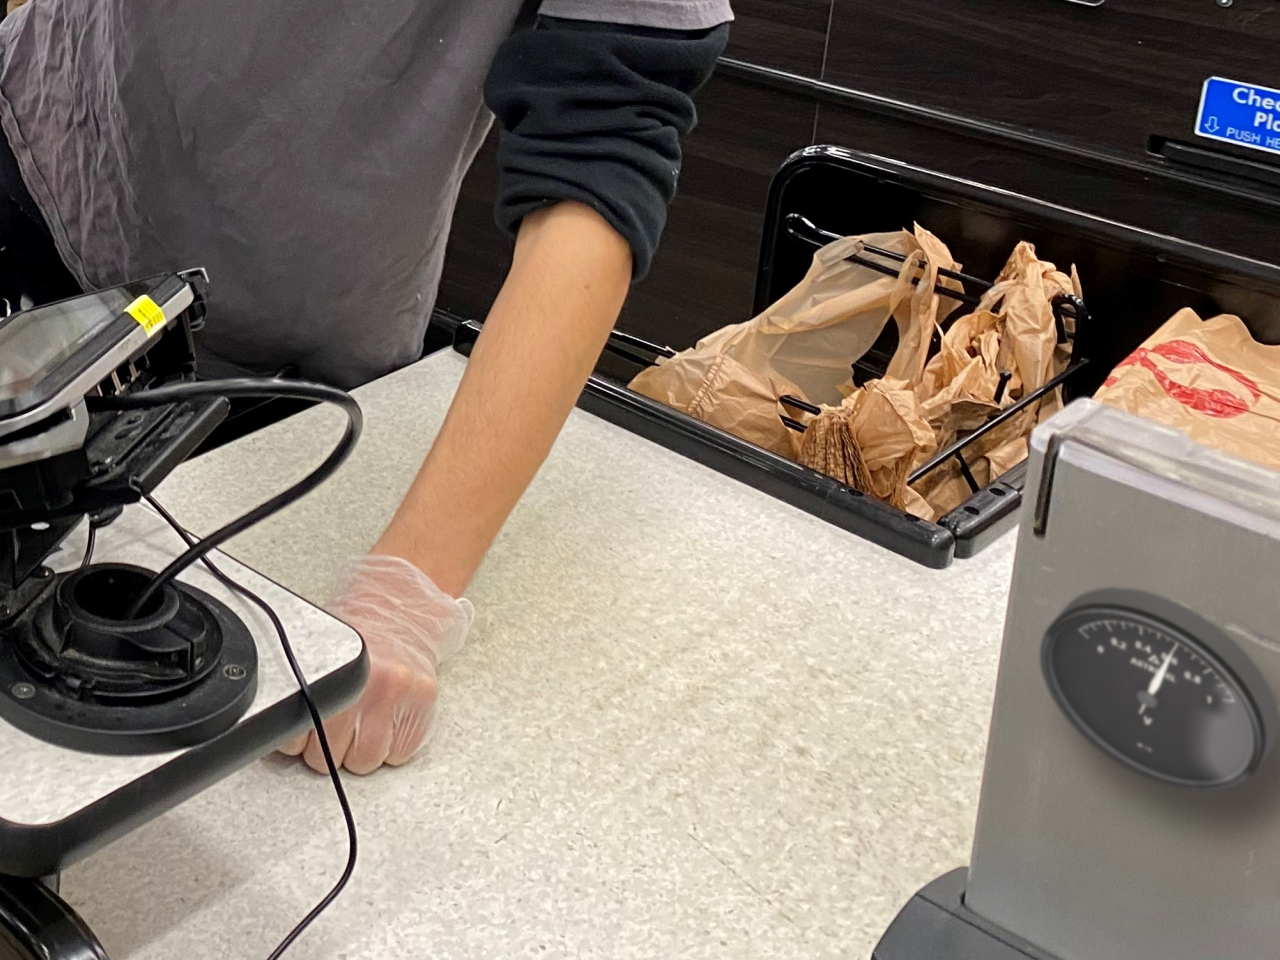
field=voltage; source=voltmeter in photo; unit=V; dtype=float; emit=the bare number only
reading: 0.6
